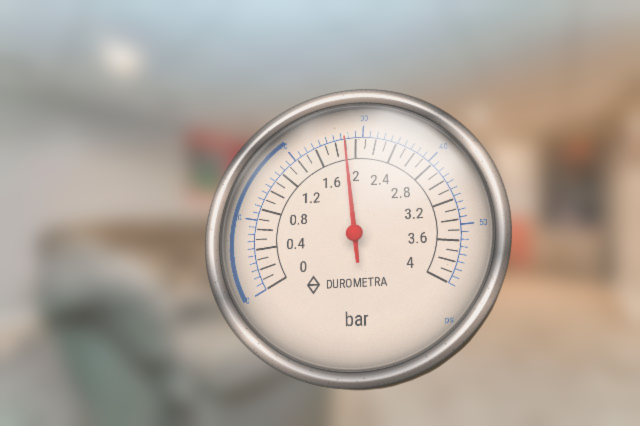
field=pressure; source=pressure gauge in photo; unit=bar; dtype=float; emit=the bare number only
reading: 1.9
